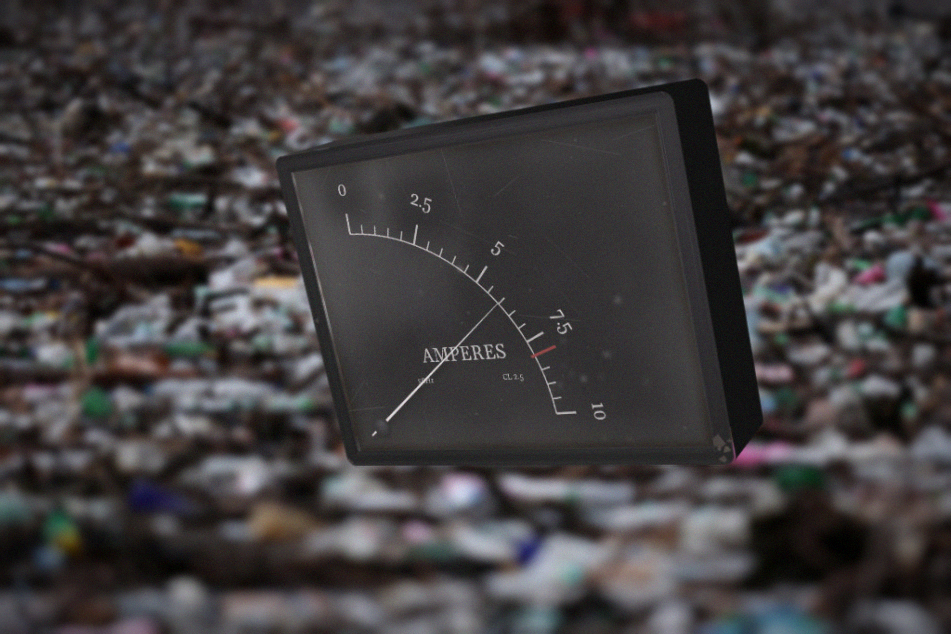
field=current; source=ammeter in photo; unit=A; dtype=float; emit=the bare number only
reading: 6
